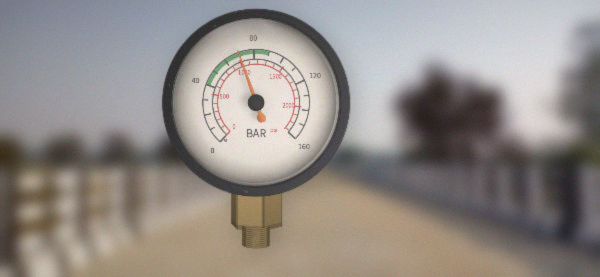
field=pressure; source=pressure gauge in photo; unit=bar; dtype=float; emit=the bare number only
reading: 70
